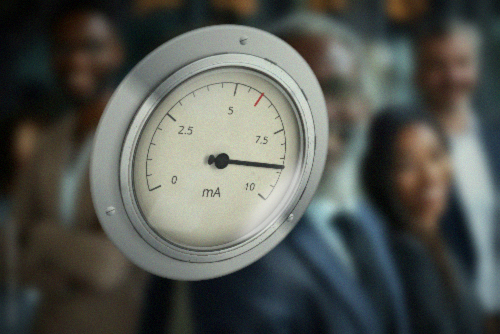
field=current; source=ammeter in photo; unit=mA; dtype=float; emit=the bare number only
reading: 8.75
